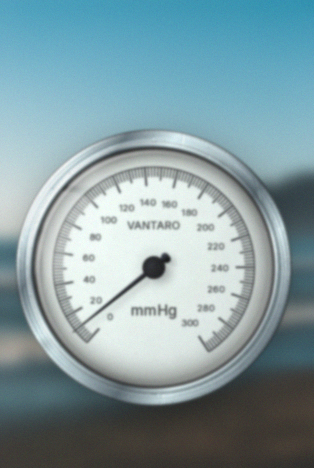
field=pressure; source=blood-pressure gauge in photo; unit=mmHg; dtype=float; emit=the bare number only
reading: 10
